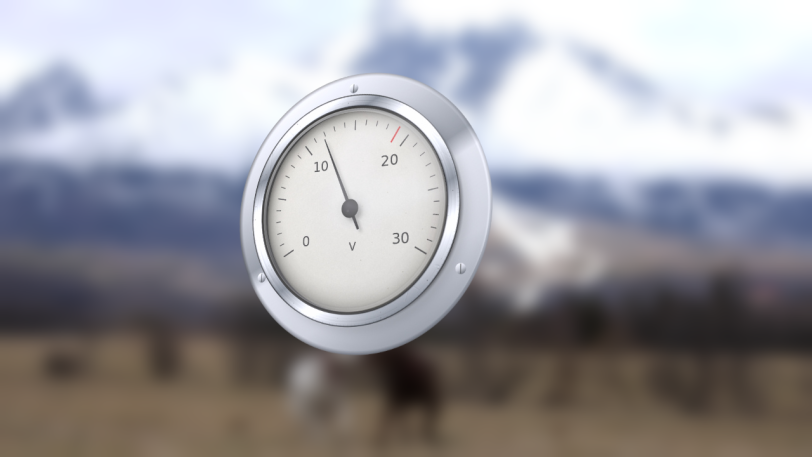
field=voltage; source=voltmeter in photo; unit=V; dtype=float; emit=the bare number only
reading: 12
